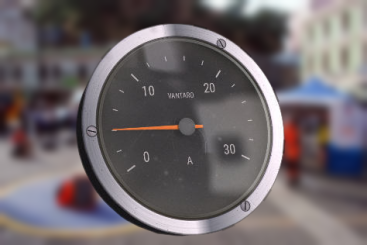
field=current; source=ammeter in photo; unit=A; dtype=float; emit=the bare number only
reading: 4
